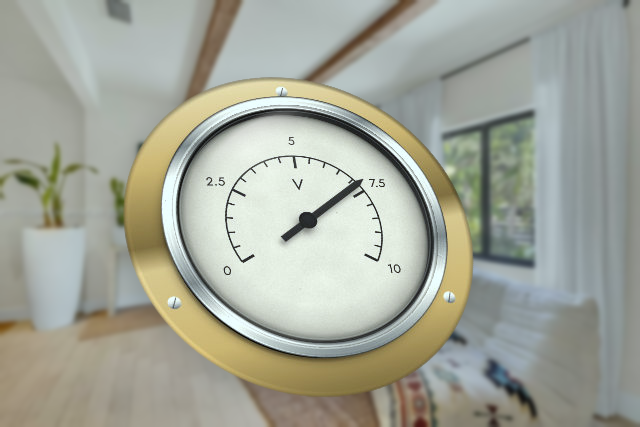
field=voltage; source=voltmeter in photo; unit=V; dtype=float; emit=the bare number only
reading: 7.25
